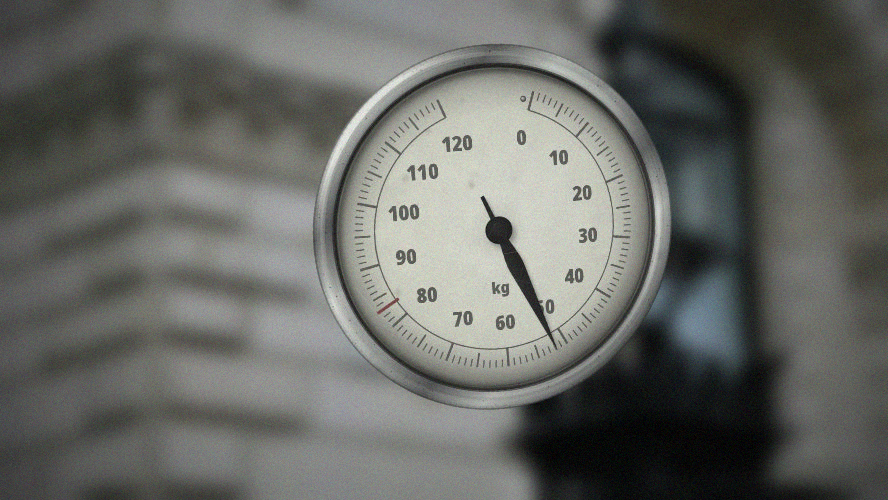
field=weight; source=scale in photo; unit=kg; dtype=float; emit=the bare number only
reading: 52
